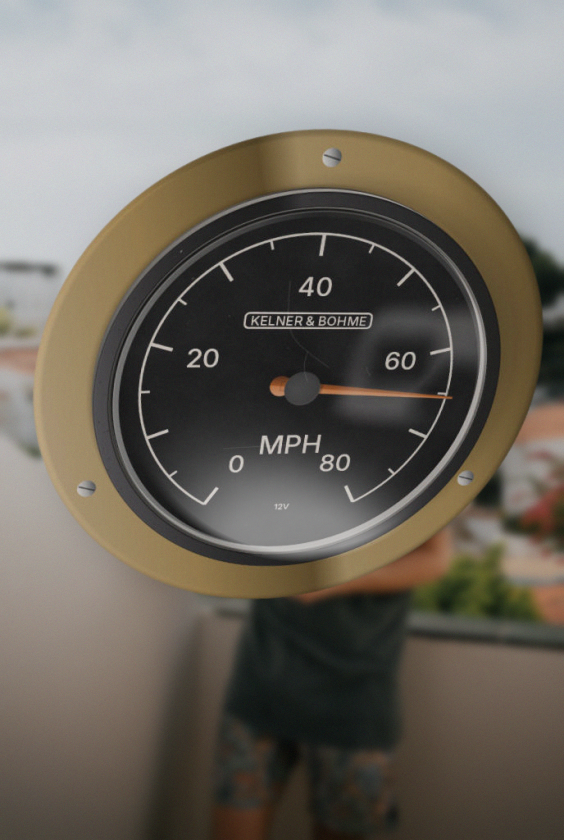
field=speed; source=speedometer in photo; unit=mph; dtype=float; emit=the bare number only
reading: 65
